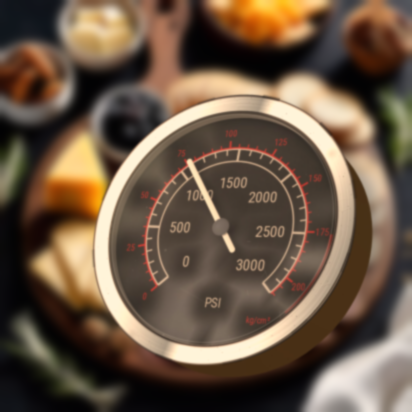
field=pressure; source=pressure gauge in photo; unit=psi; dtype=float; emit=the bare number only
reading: 1100
